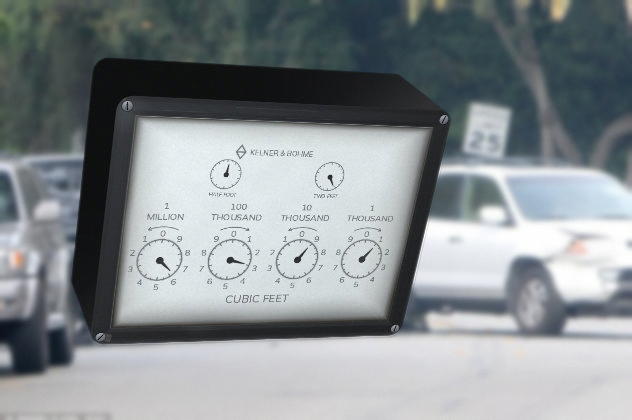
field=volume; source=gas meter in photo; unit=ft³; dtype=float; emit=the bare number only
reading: 629100
